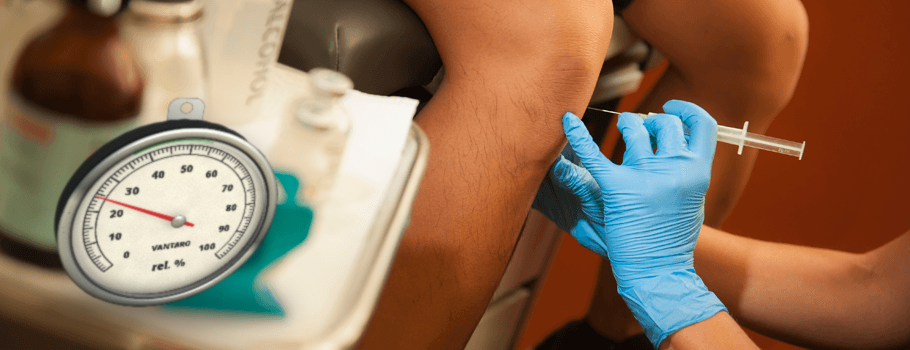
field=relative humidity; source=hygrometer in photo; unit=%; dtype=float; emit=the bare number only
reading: 25
